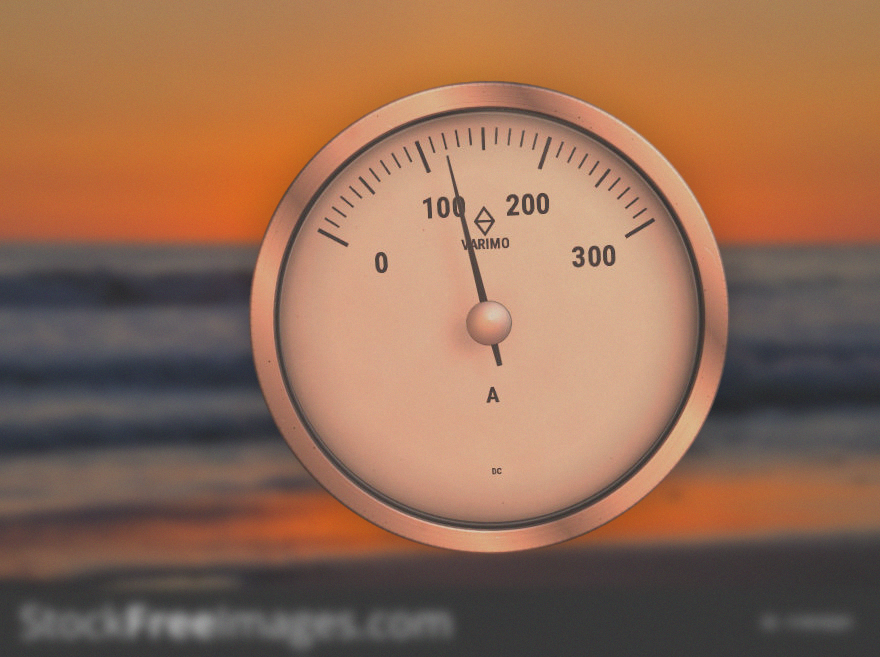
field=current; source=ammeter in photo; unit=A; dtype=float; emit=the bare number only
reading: 120
